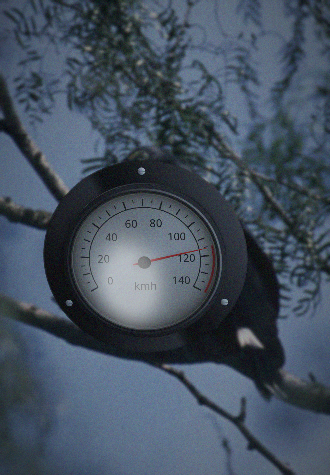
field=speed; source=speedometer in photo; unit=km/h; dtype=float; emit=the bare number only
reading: 115
